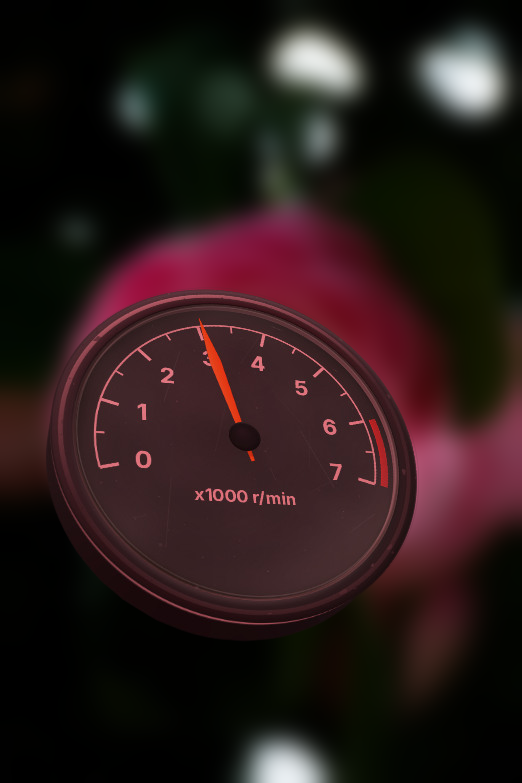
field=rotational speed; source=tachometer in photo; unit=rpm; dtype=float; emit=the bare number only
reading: 3000
